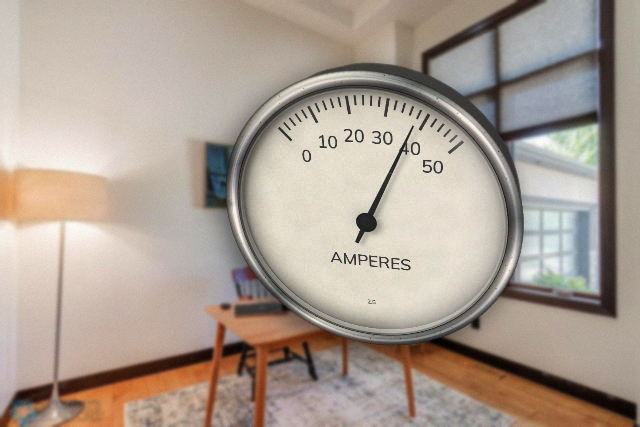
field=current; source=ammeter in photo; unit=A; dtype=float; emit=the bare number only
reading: 38
